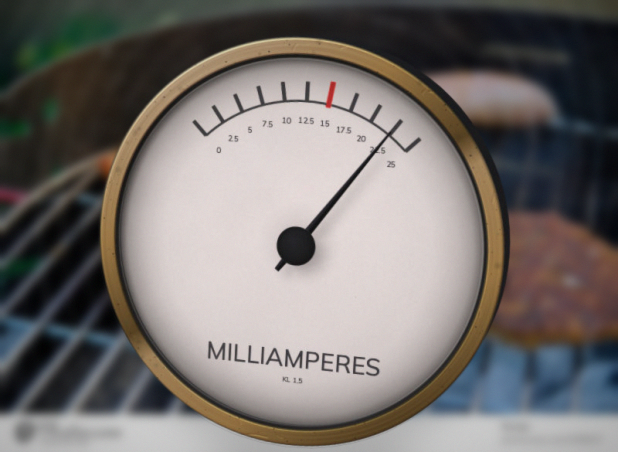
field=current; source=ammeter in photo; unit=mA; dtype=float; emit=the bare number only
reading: 22.5
